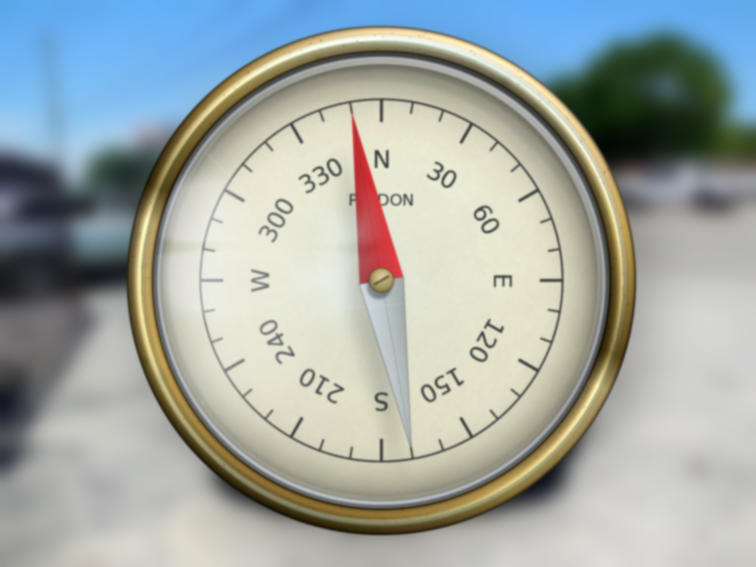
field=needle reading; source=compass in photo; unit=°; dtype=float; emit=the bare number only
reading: 350
